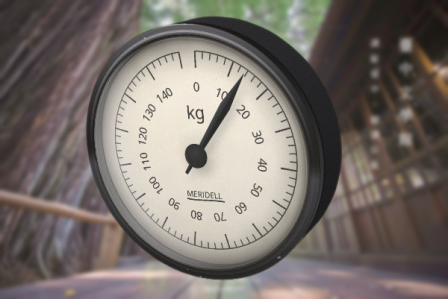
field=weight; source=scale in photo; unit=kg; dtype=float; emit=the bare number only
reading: 14
